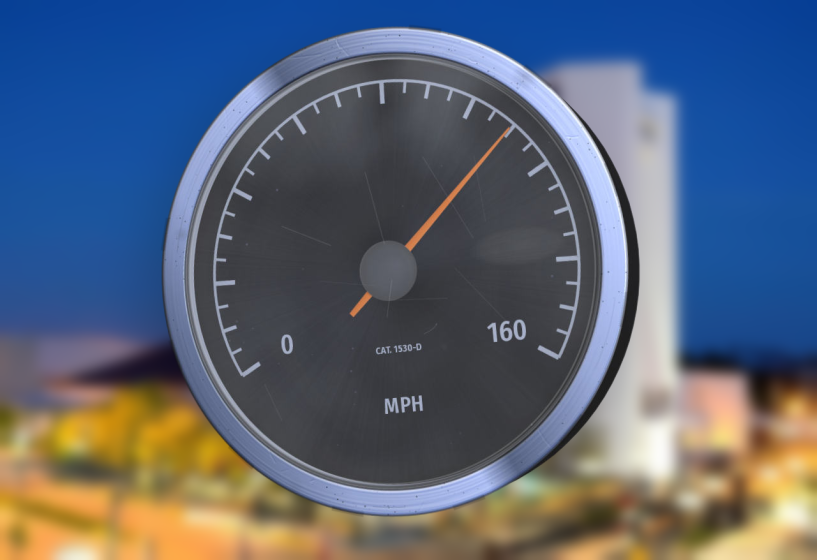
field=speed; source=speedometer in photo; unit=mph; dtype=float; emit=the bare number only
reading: 110
